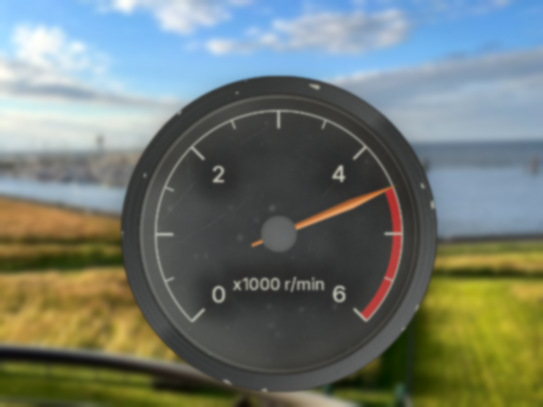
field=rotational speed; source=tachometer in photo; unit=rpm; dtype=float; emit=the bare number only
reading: 4500
